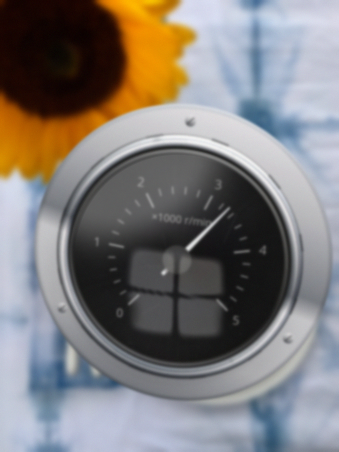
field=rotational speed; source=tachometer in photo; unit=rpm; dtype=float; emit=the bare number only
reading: 3300
